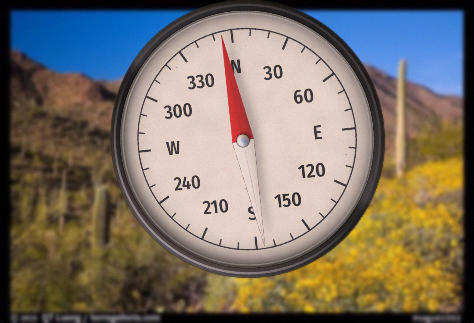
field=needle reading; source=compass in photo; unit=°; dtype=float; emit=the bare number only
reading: 355
